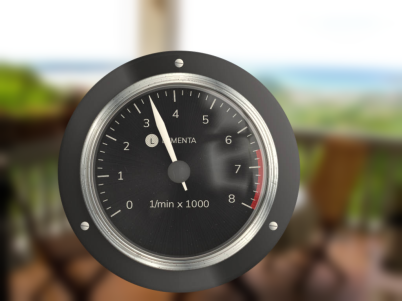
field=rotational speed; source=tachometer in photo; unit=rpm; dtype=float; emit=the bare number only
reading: 3400
